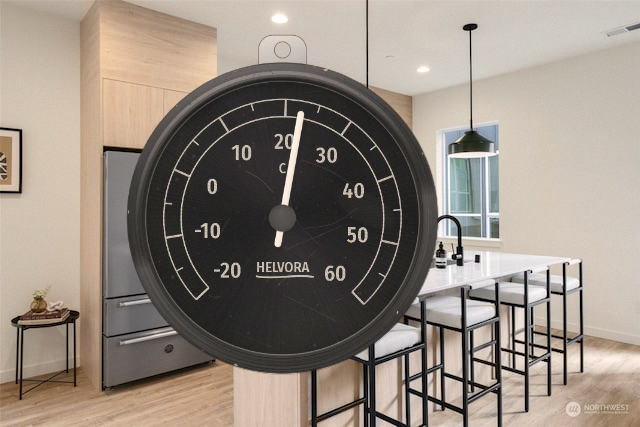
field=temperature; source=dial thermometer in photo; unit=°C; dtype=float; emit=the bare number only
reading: 22.5
